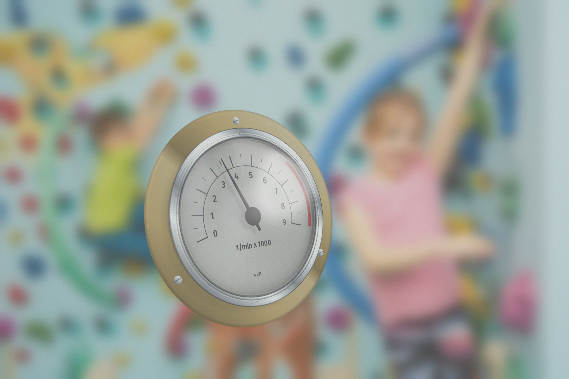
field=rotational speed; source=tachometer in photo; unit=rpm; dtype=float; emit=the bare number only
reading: 3500
